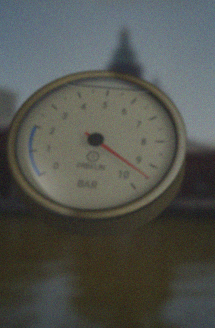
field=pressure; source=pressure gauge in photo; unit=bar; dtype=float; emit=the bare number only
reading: 9.5
